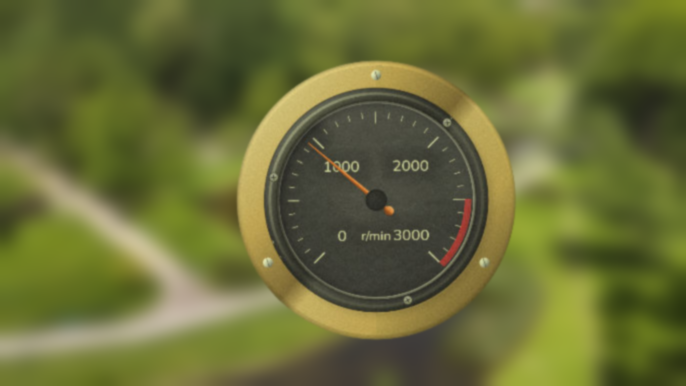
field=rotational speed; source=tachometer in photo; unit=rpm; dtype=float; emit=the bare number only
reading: 950
